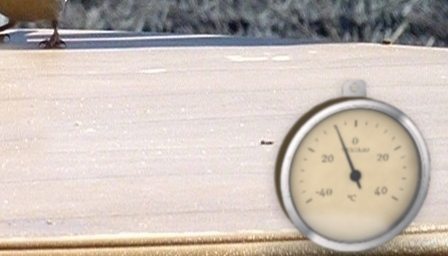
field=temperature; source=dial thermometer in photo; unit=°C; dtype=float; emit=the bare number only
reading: -8
